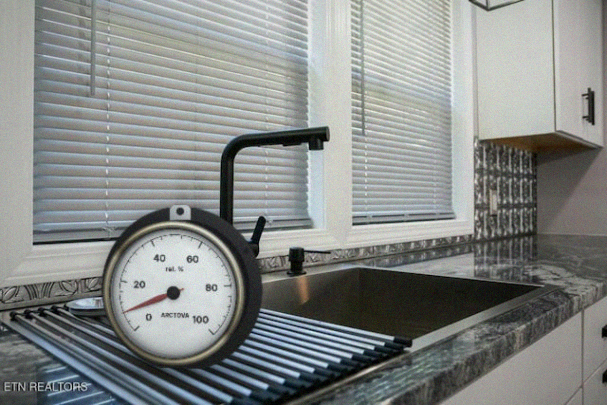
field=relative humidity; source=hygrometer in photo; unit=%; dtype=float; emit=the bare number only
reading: 8
